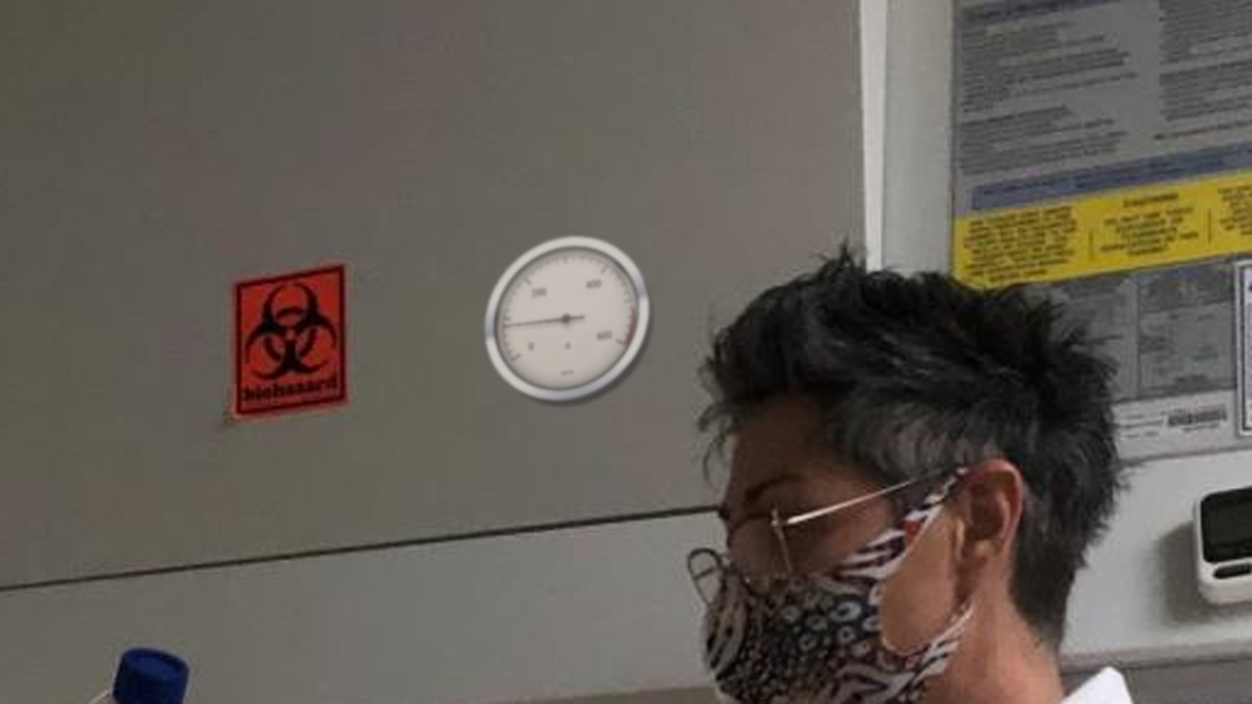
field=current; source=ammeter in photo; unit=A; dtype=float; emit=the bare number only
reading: 80
